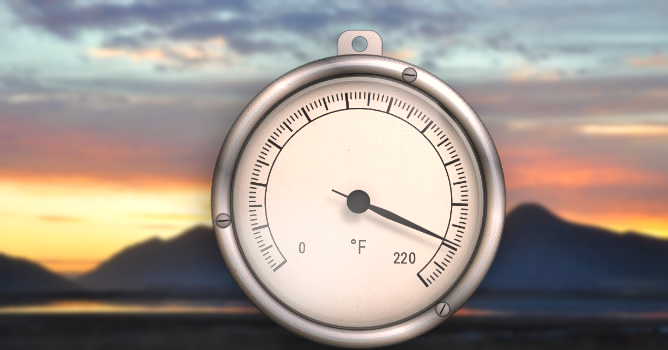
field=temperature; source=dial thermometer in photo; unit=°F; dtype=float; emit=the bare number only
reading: 198
